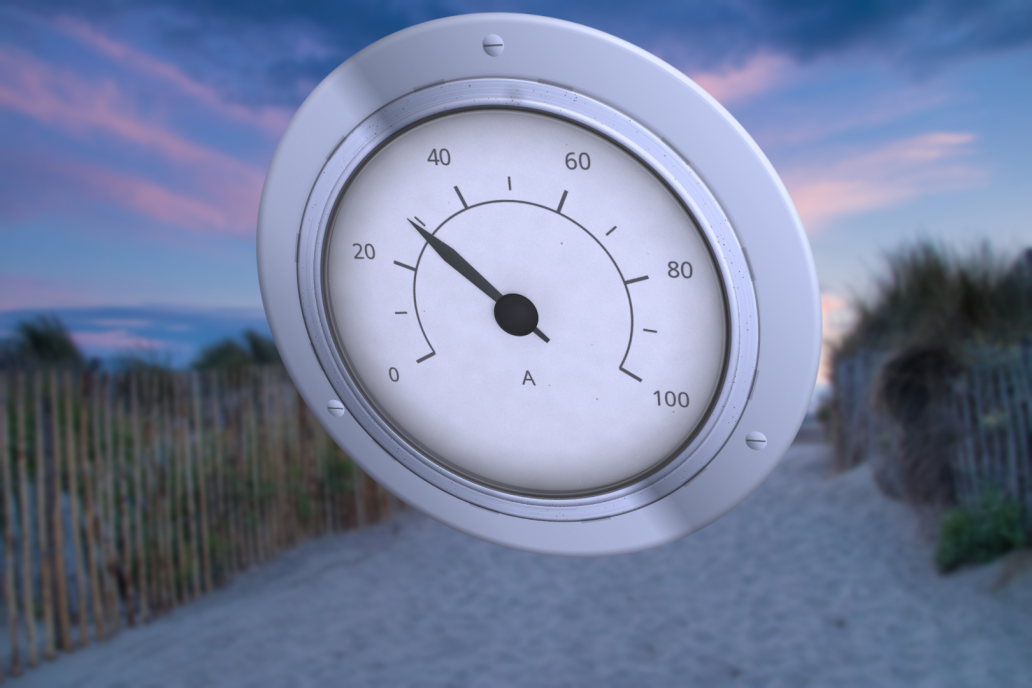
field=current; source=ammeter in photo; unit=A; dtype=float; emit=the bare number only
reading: 30
